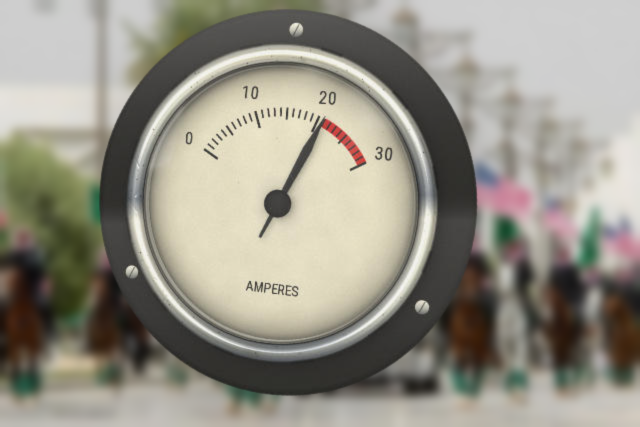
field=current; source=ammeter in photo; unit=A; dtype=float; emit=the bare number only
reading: 21
